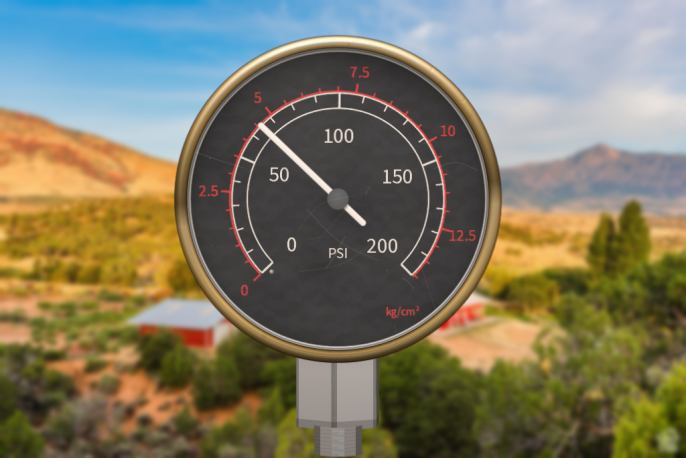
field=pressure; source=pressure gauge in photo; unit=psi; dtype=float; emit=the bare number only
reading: 65
